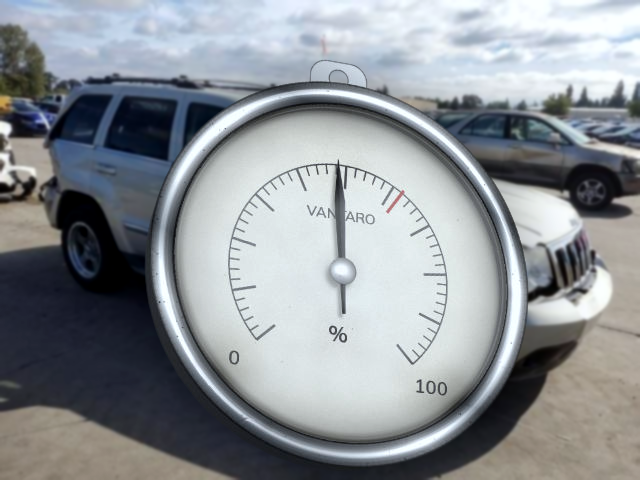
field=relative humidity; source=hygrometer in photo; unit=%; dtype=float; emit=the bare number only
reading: 48
